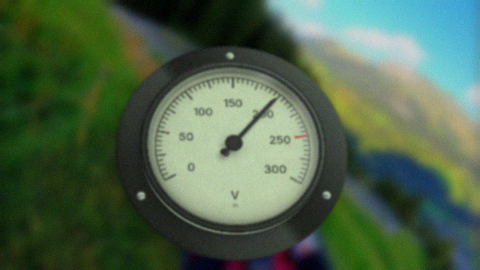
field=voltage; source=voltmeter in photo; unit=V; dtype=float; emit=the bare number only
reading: 200
